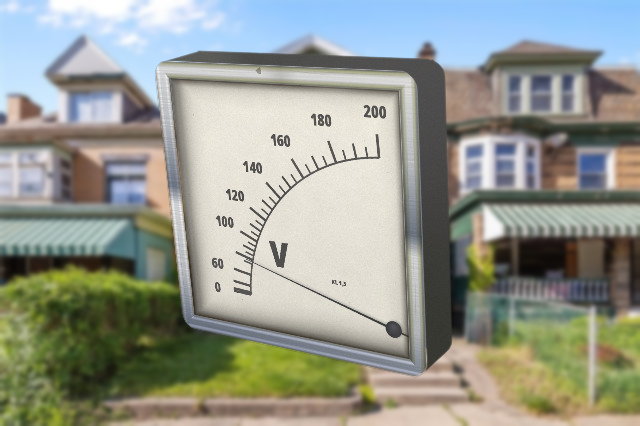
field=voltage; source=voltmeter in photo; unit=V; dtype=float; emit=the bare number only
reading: 80
